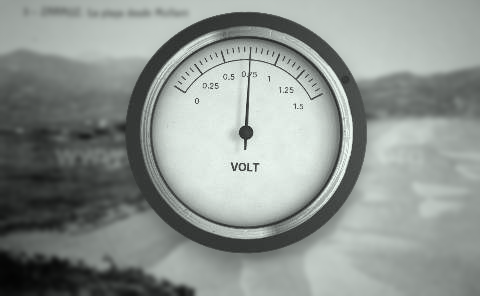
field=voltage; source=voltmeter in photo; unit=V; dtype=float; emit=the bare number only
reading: 0.75
